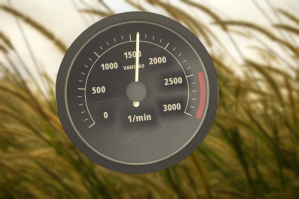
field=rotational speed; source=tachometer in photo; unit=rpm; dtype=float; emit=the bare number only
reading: 1600
